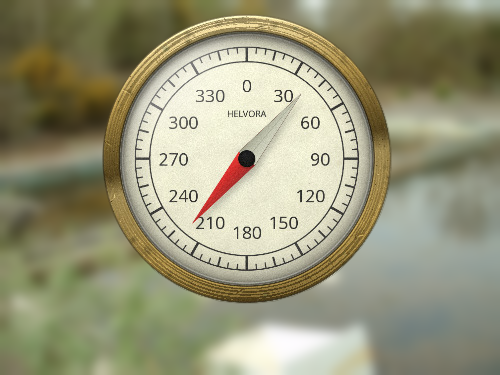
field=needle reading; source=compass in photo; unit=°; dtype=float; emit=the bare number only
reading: 220
